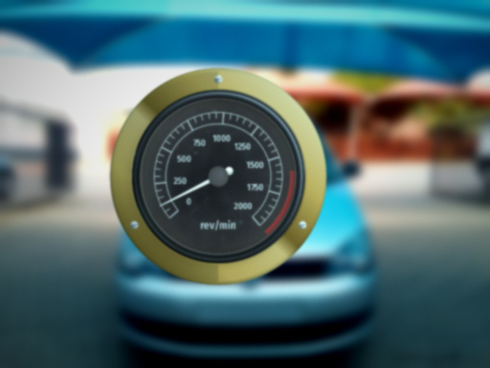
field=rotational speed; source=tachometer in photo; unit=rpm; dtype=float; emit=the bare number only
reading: 100
